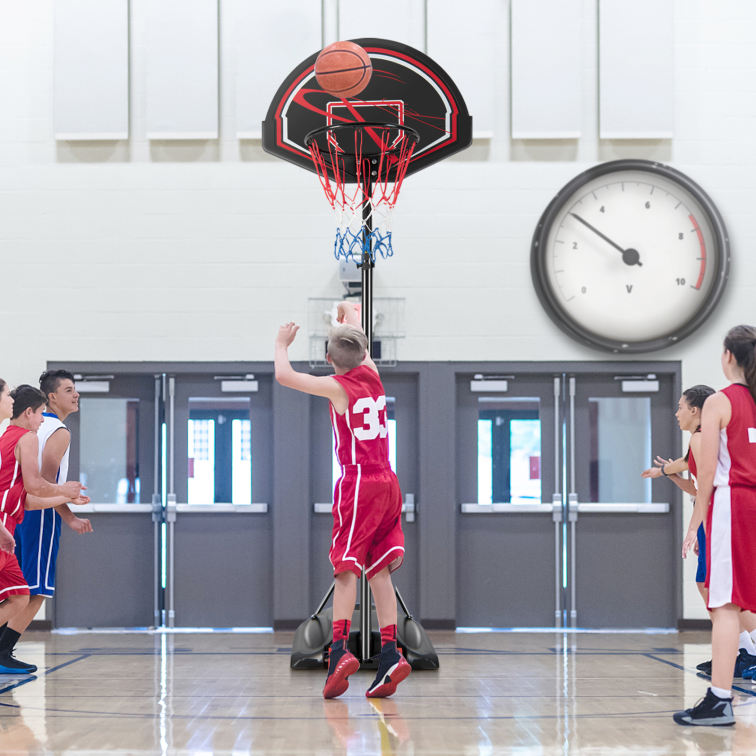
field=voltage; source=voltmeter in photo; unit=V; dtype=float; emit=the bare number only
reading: 3
